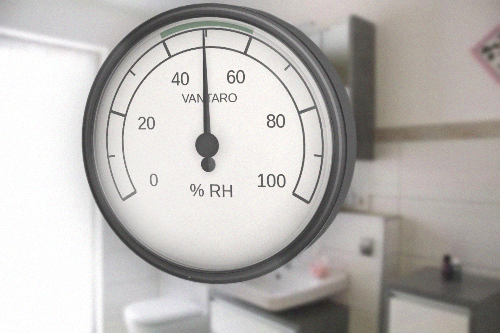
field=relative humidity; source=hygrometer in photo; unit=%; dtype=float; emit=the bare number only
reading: 50
